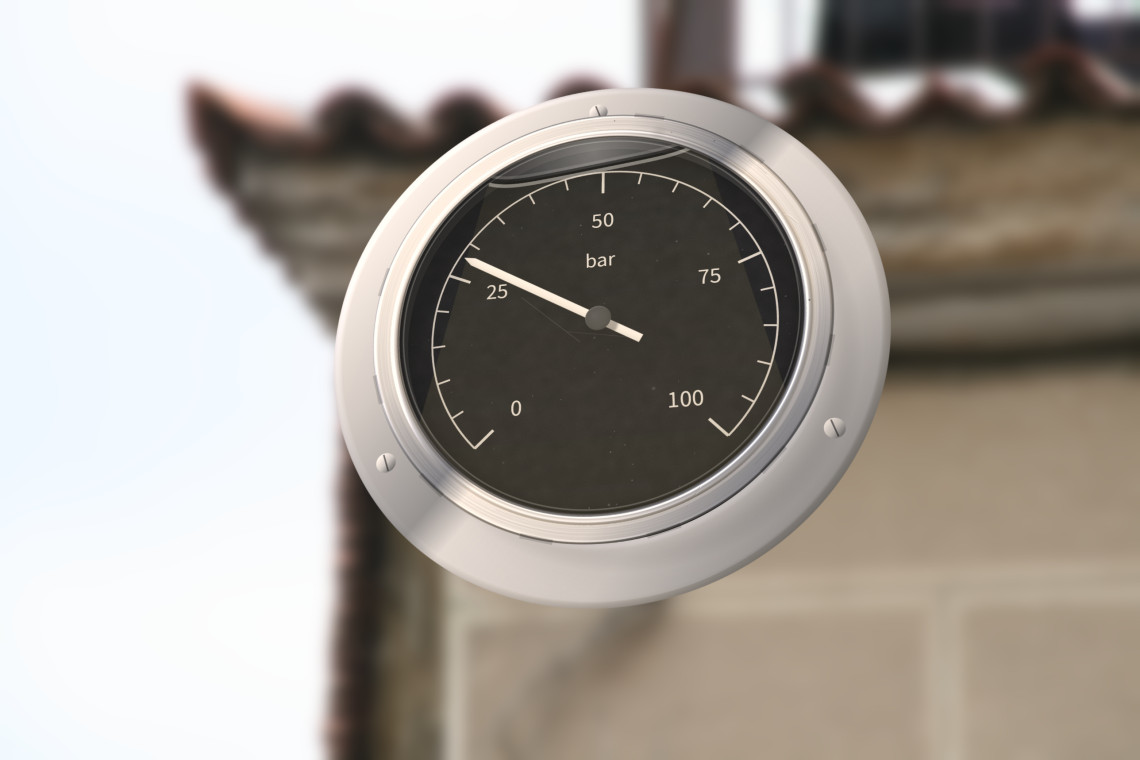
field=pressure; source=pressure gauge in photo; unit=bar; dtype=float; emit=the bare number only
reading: 27.5
